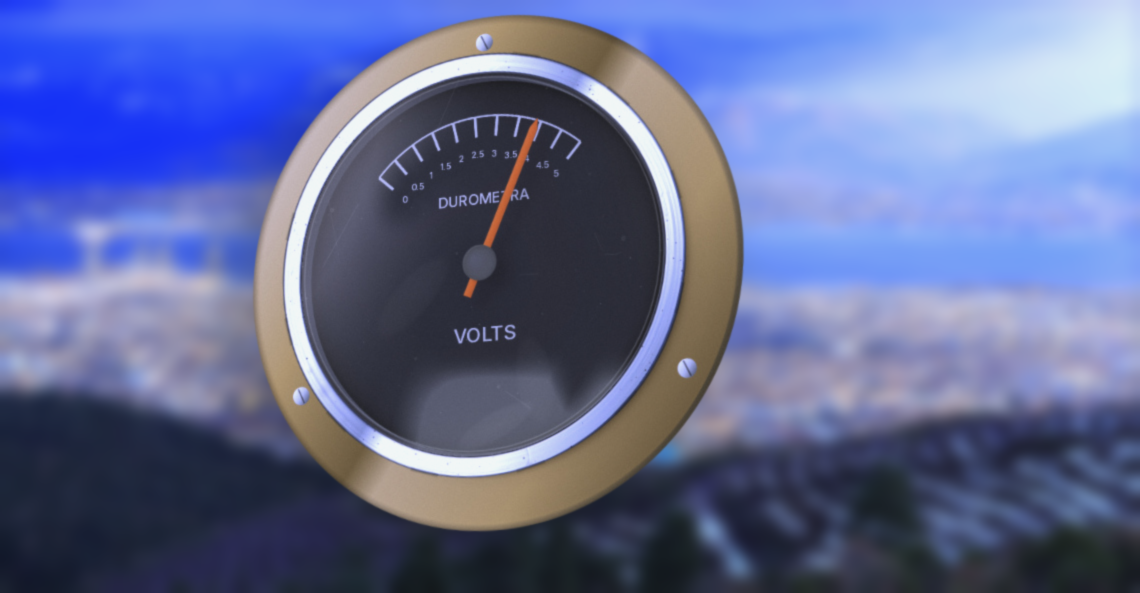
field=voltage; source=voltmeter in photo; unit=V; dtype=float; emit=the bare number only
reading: 4
